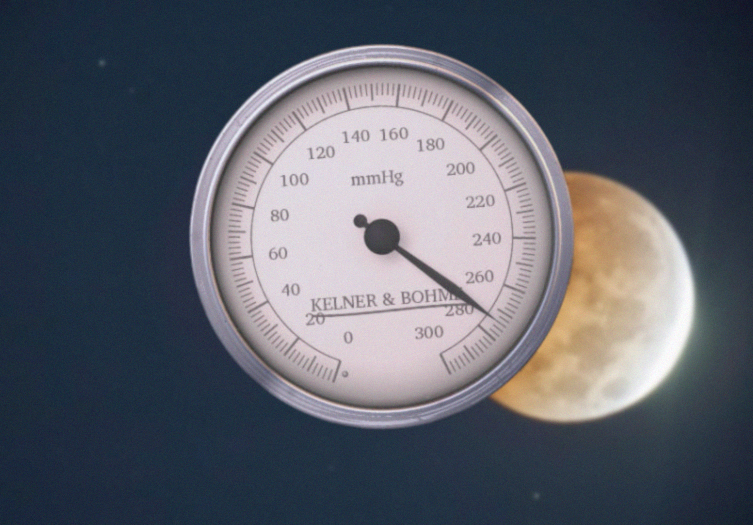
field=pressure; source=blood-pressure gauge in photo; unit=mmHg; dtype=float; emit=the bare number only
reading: 274
